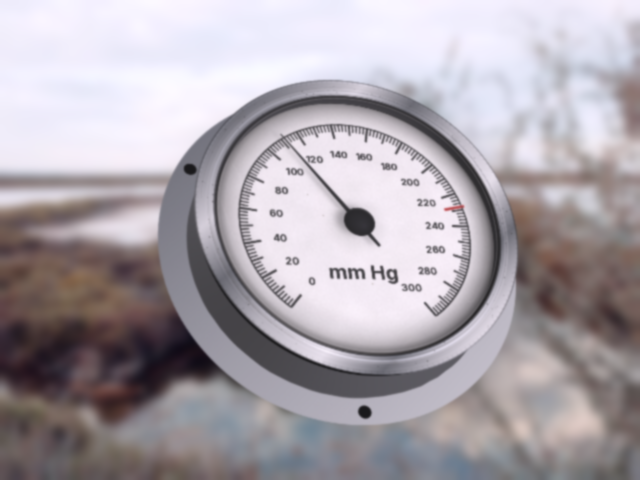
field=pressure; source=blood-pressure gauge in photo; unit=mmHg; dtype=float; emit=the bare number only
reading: 110
